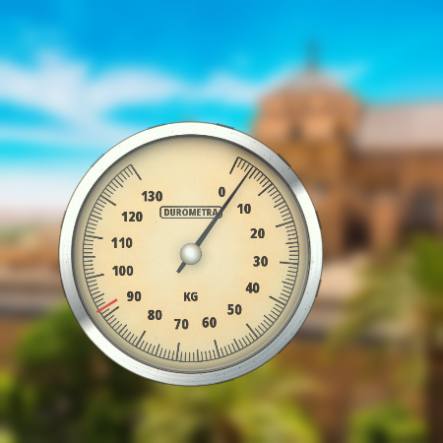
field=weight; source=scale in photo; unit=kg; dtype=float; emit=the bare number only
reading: 4
